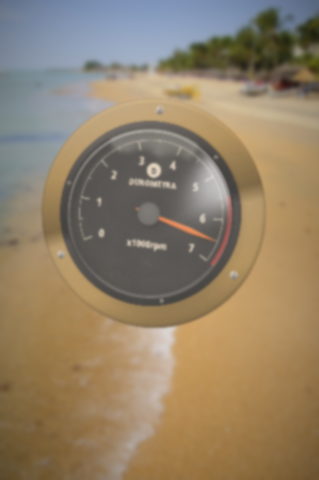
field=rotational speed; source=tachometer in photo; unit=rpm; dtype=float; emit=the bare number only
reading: 6500
